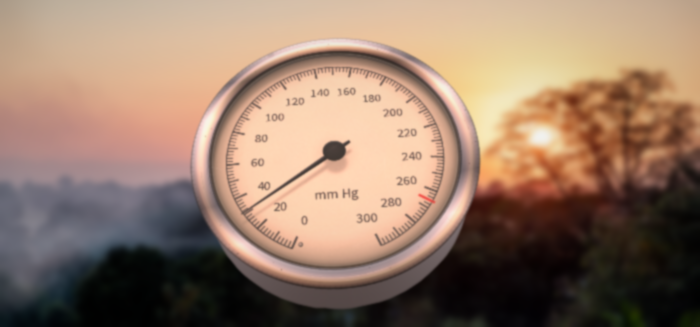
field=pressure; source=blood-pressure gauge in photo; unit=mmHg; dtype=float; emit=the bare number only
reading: 30
